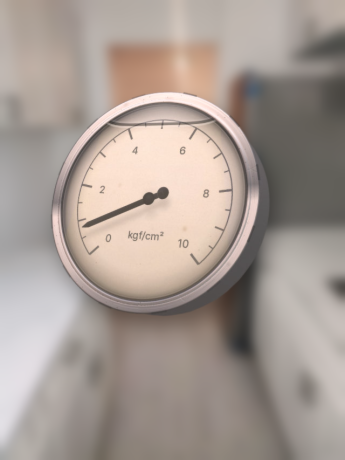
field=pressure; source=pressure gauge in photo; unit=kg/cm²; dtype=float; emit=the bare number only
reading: 0.75
